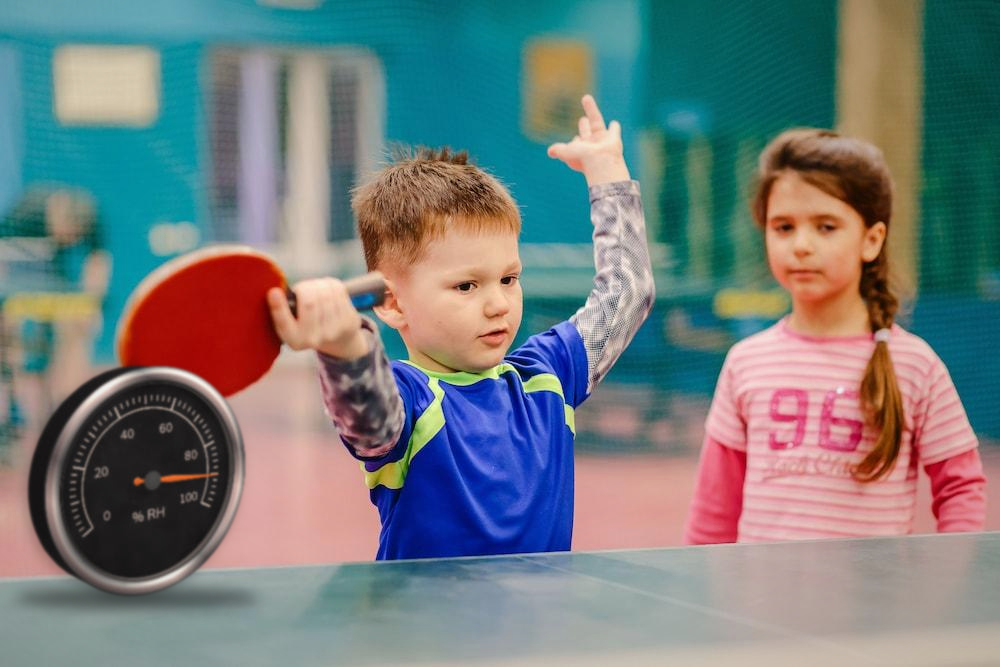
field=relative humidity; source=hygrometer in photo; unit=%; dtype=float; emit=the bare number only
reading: 90
